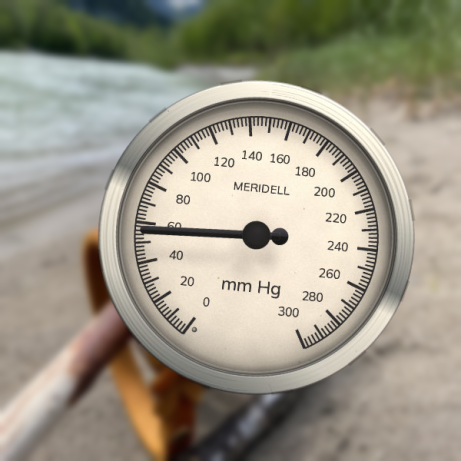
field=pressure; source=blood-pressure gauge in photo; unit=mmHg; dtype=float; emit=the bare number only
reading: 56
